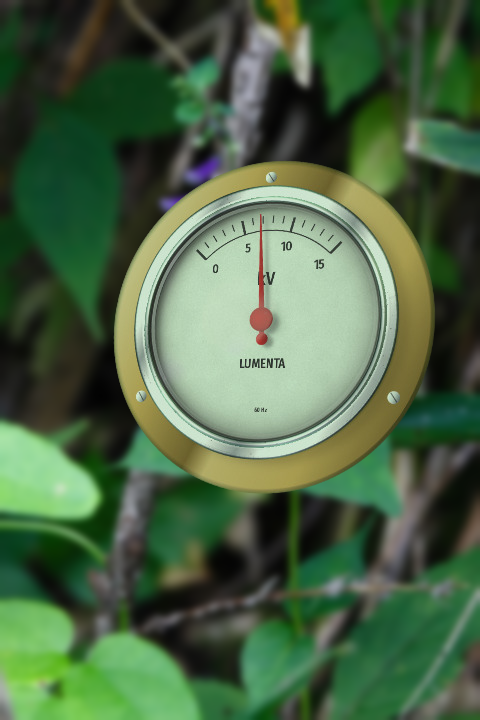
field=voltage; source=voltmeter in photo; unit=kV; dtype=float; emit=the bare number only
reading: 7
